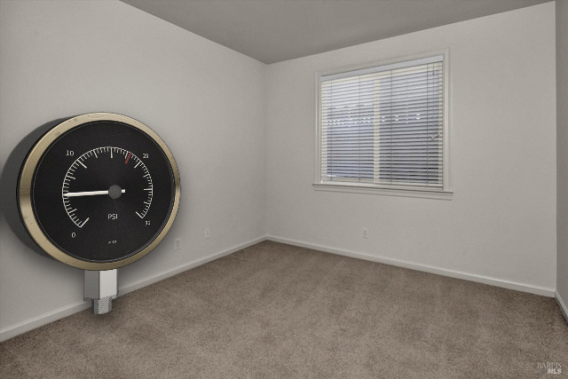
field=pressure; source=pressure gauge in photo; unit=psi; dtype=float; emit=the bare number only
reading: 5
